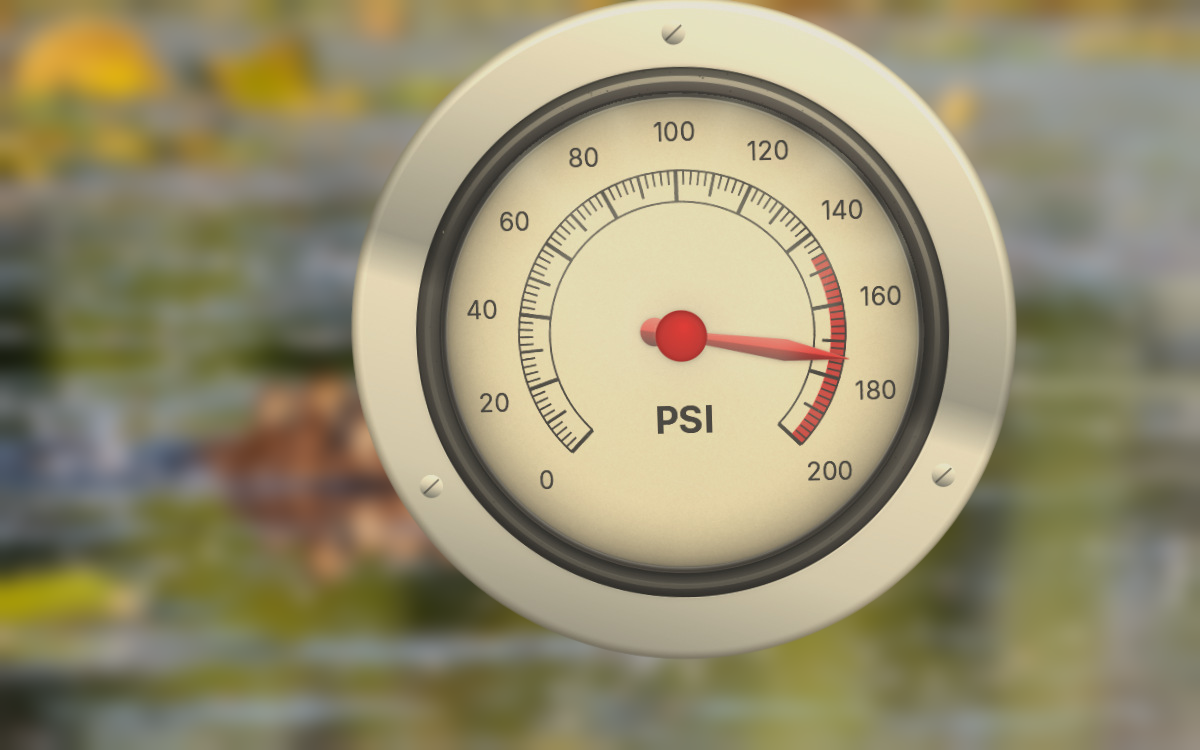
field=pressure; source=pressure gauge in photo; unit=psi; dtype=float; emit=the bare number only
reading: 174
